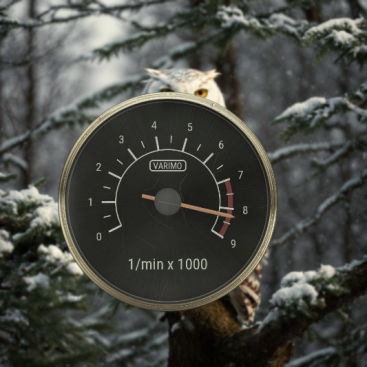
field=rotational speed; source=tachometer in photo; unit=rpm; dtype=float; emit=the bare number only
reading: 8250
